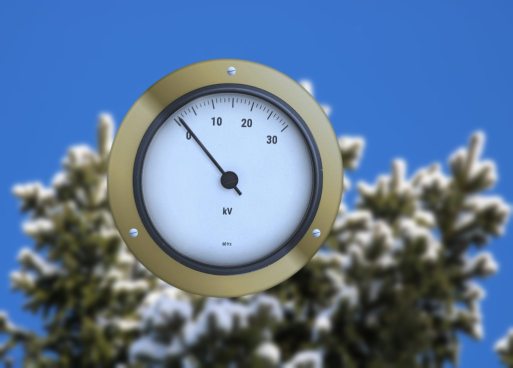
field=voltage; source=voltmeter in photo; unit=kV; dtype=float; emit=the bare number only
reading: 1
